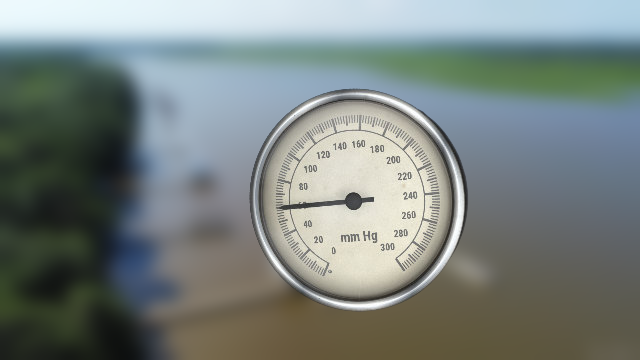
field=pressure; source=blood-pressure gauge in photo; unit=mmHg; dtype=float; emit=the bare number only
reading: 60
